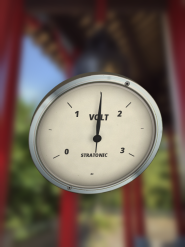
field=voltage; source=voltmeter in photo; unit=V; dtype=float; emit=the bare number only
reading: 1.5
